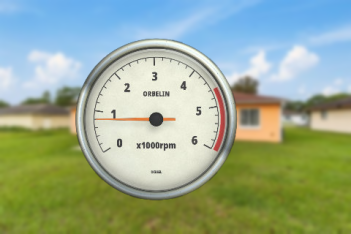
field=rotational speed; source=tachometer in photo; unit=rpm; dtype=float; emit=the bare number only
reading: 800
